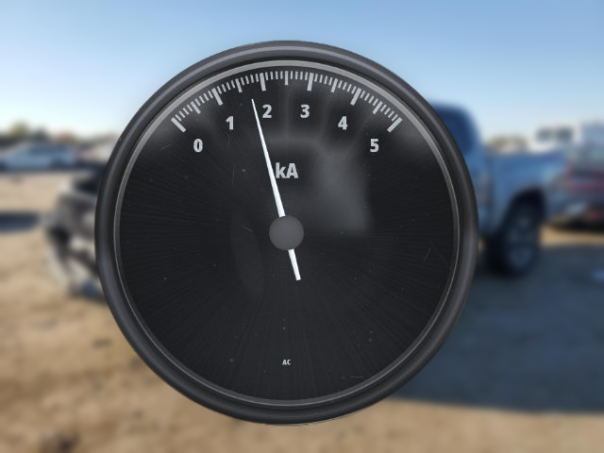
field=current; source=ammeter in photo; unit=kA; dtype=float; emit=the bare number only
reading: 1.7
